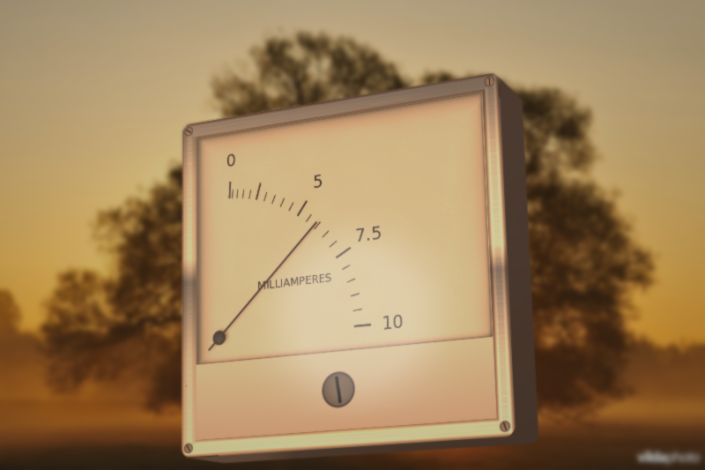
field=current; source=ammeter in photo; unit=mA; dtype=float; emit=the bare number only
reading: 6
